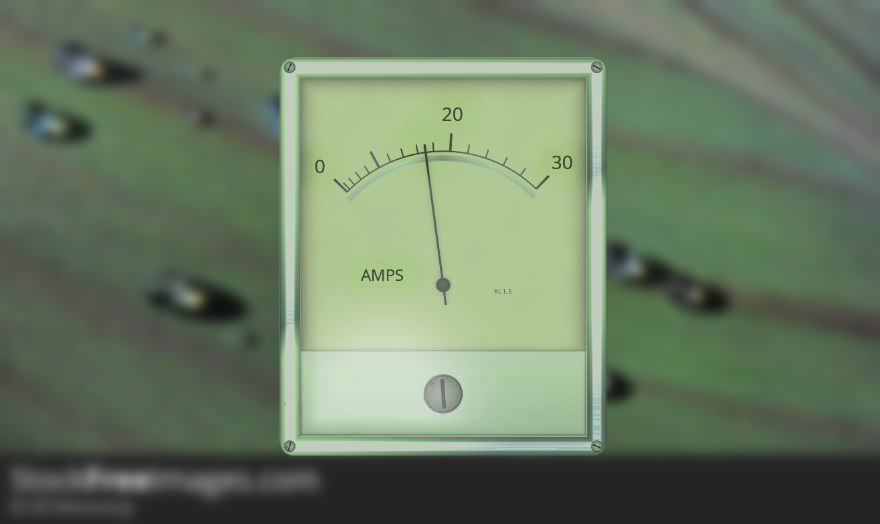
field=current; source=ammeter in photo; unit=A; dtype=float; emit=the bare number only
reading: 17
